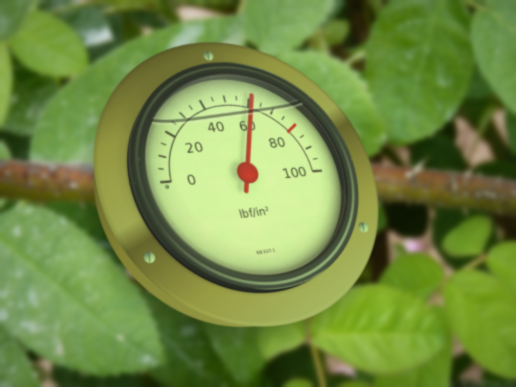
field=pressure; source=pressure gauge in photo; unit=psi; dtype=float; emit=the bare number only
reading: 60
